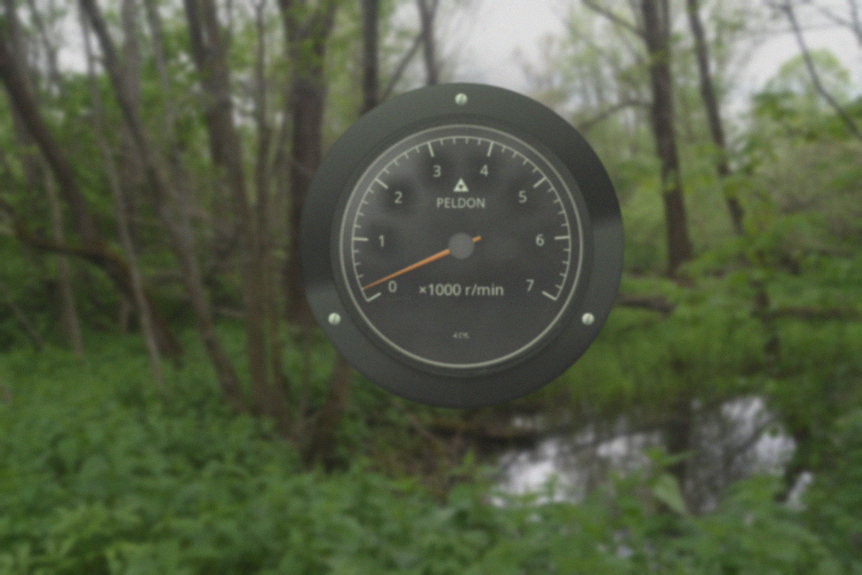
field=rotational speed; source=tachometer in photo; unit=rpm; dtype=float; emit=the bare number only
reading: 200
